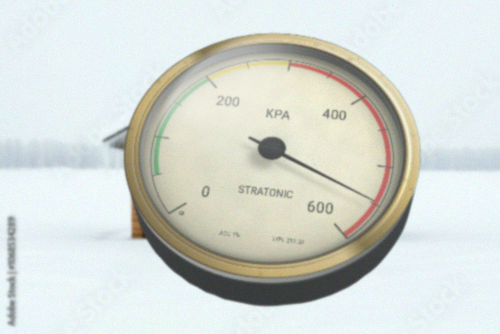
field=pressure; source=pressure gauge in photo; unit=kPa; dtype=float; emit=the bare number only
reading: 550
